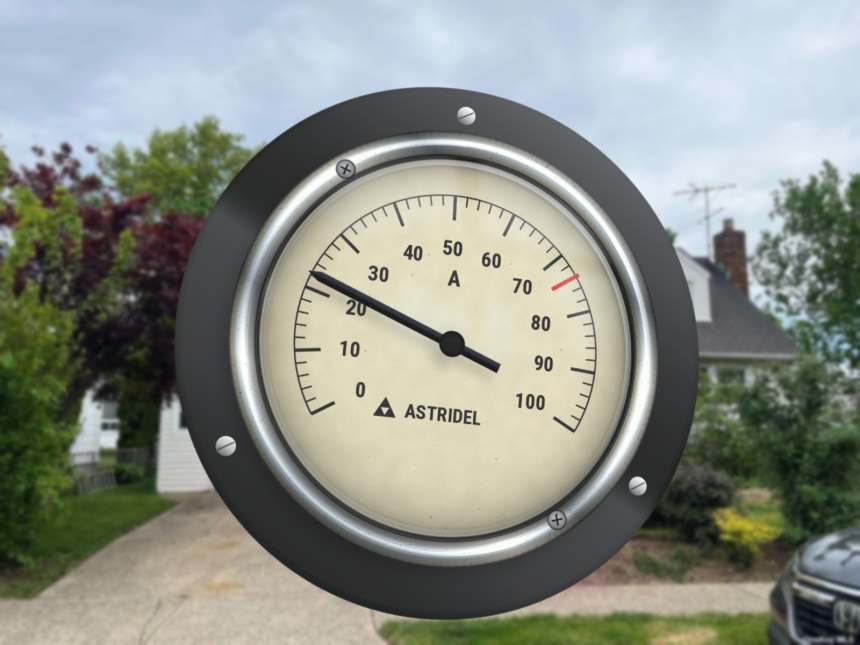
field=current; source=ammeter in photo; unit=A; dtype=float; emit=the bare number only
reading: 22
